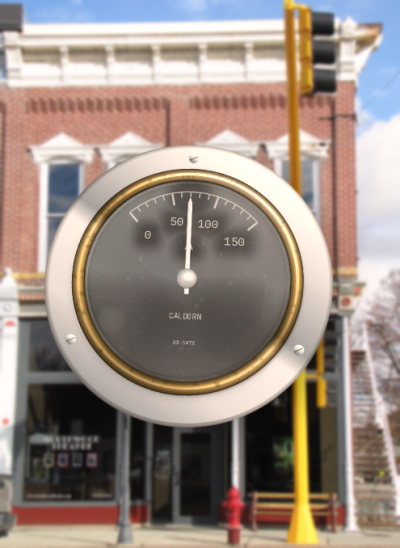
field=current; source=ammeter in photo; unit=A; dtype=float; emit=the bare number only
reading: 70
